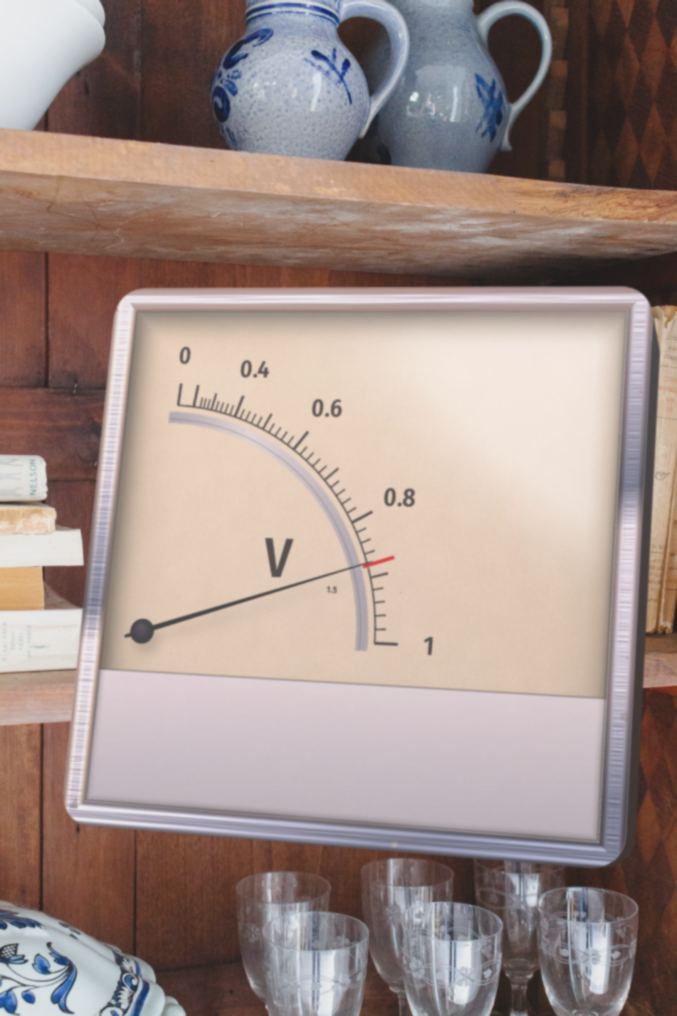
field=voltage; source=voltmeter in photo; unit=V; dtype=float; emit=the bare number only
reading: 0.88
